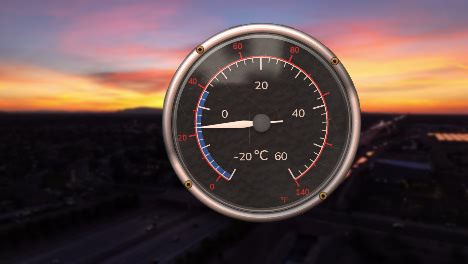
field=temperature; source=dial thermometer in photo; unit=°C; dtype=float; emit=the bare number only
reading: -5
